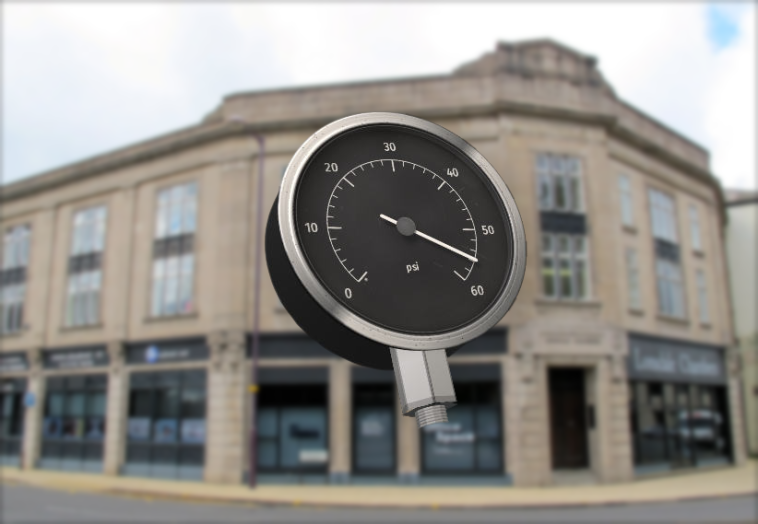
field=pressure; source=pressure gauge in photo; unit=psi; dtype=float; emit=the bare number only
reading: 56
